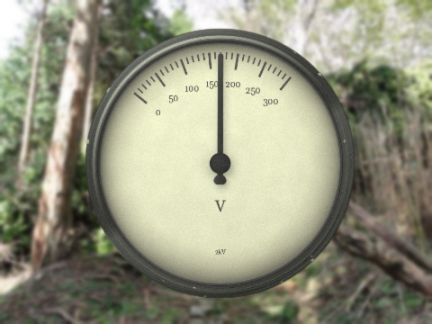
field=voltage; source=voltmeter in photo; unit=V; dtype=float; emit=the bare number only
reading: 170
